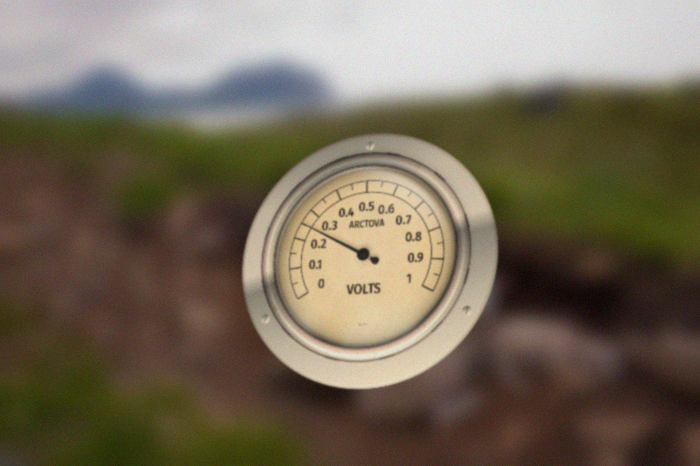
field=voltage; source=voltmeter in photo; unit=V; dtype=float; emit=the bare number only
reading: 0.25
